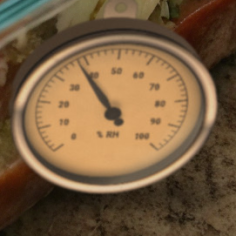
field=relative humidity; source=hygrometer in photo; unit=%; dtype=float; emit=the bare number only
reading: 38
